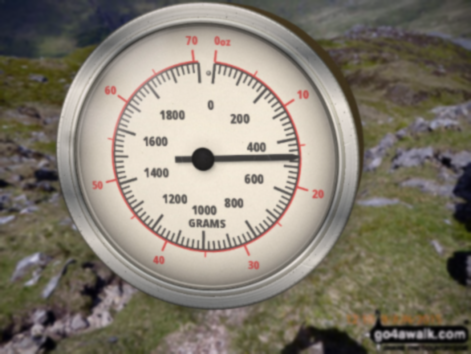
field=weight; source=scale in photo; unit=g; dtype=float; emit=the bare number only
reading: 460
